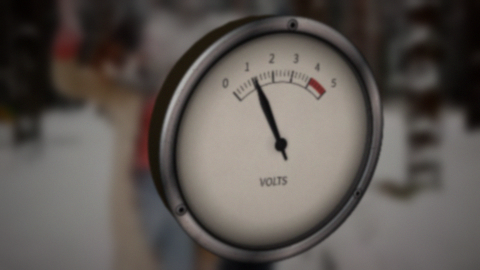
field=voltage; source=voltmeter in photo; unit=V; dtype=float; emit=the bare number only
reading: 1
